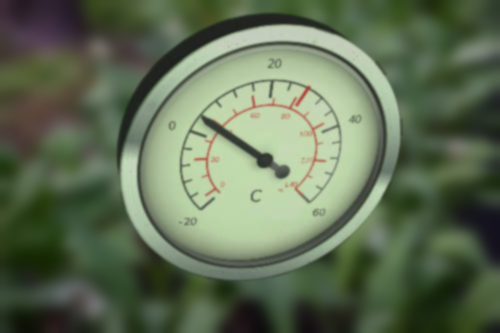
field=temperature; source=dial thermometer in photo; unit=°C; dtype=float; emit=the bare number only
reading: 4
